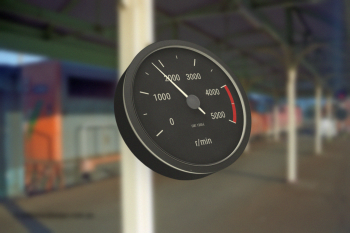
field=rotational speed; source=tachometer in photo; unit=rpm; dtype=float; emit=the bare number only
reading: 1750
